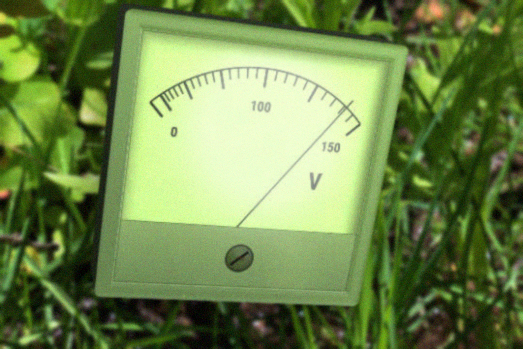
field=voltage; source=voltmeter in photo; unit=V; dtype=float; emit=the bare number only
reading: 140
